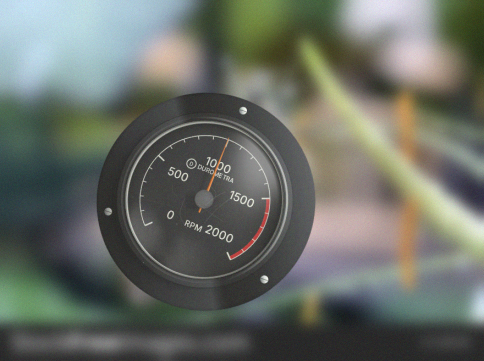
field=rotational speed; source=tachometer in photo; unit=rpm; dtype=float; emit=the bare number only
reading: 1000
